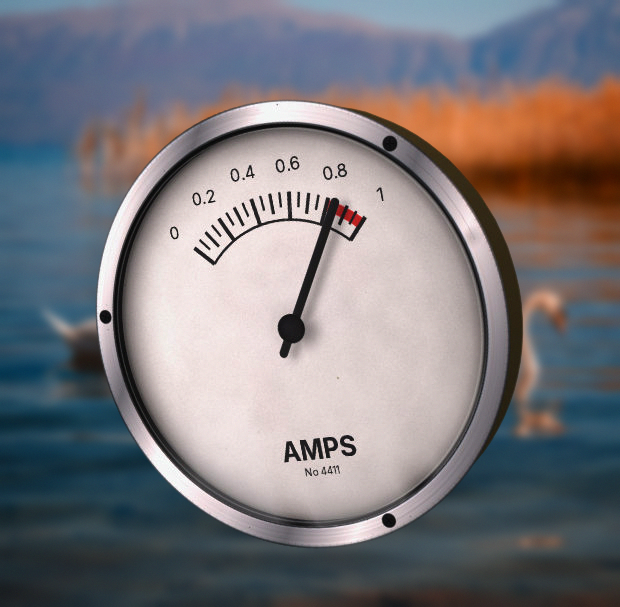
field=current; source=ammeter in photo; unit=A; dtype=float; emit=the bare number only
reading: 0.85
